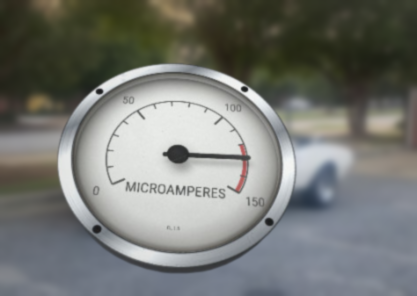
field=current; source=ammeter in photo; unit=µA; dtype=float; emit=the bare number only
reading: 130
